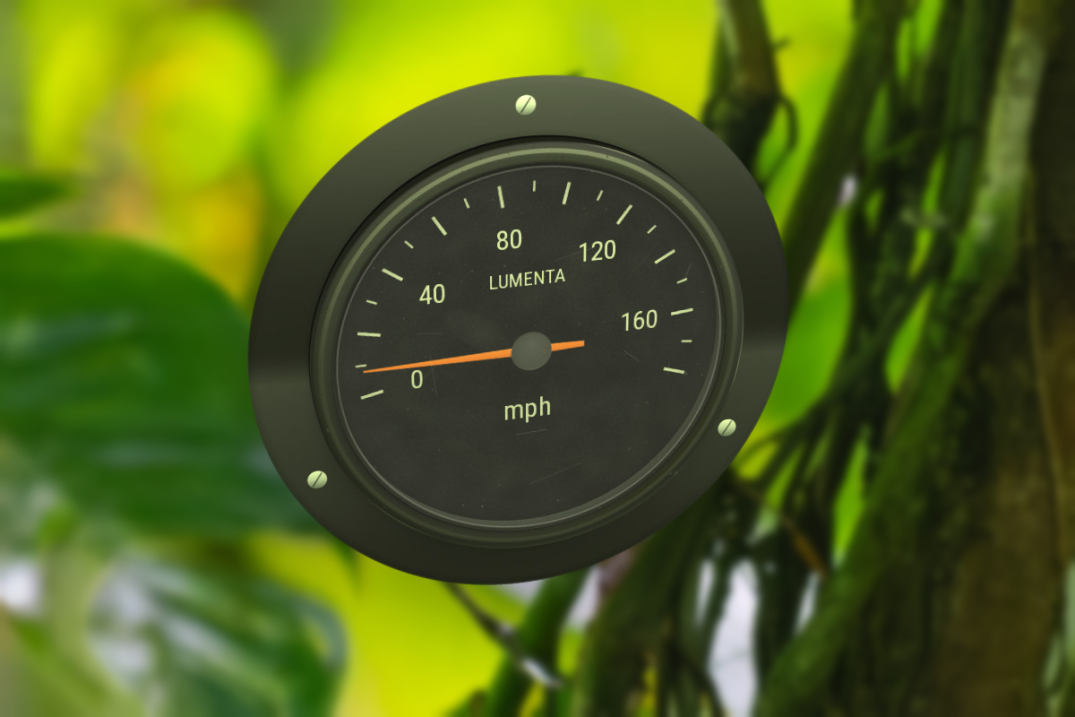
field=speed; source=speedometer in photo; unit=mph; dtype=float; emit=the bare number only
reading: 10
